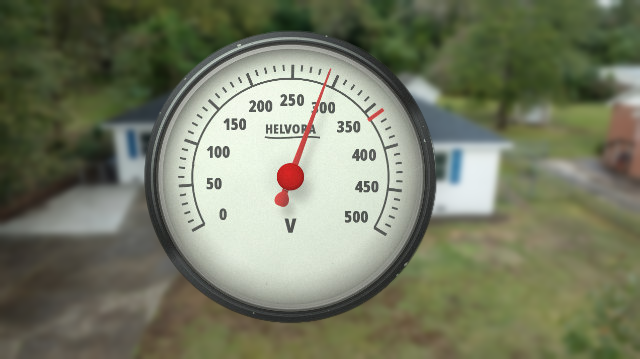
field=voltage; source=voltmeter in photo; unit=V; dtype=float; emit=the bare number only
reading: 290
